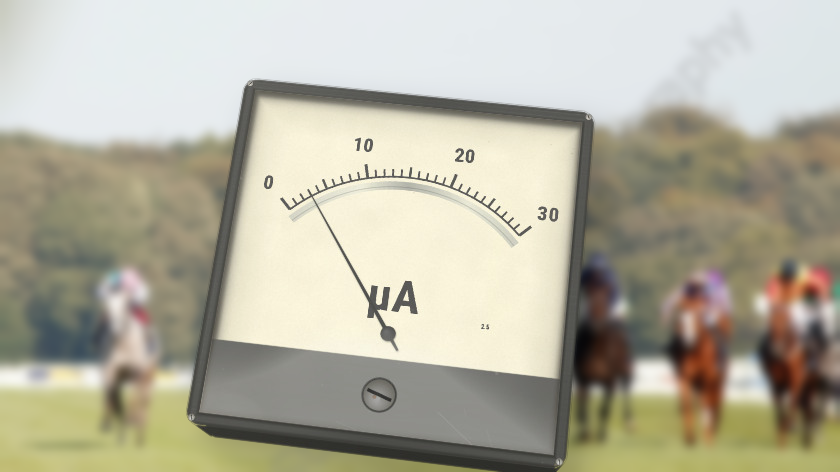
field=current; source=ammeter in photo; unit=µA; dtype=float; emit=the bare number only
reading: 3
